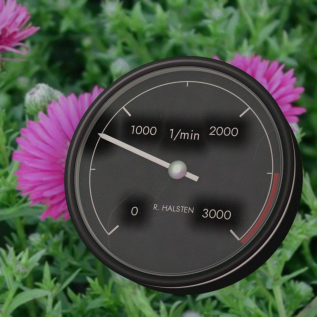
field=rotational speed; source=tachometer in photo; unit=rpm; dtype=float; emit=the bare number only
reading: 750
